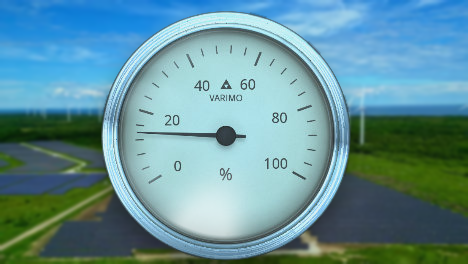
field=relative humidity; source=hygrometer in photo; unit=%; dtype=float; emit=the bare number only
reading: 14
